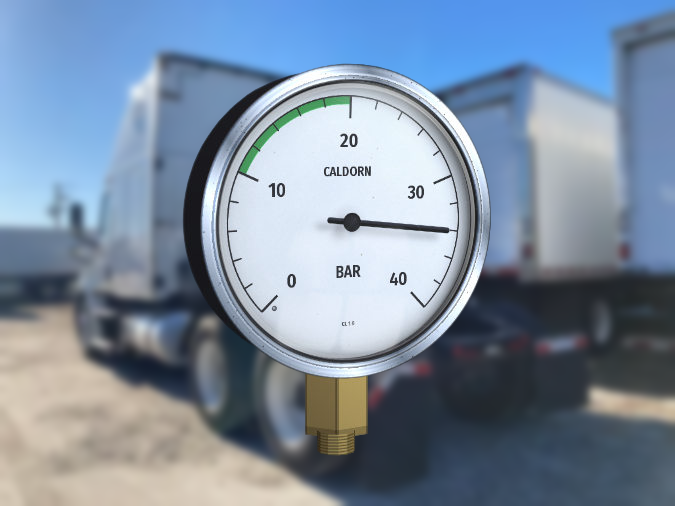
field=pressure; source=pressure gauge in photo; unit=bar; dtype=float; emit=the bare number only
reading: 34
